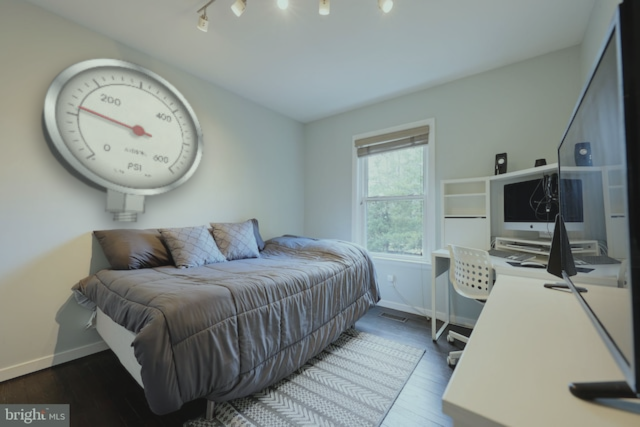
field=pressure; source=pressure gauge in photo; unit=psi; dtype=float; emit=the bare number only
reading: 120
